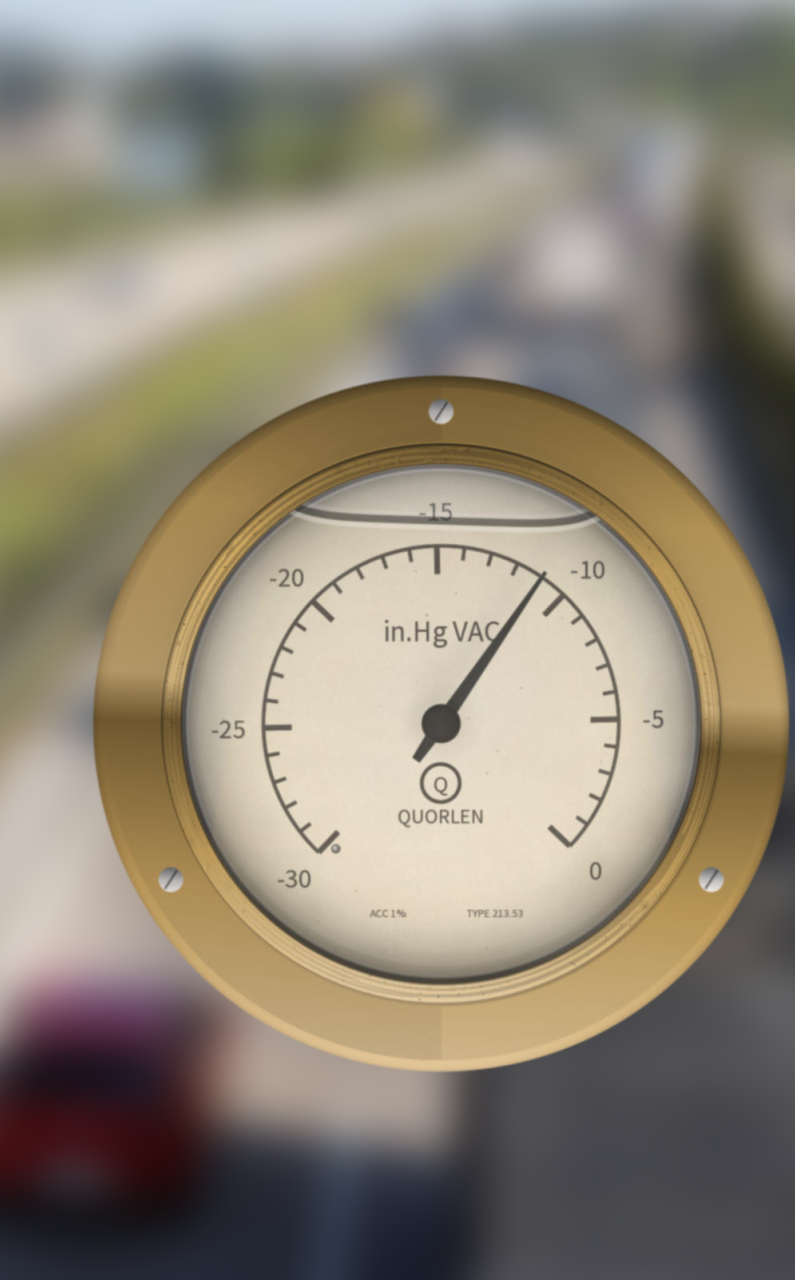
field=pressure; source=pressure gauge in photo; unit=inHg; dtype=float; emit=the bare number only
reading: -11
